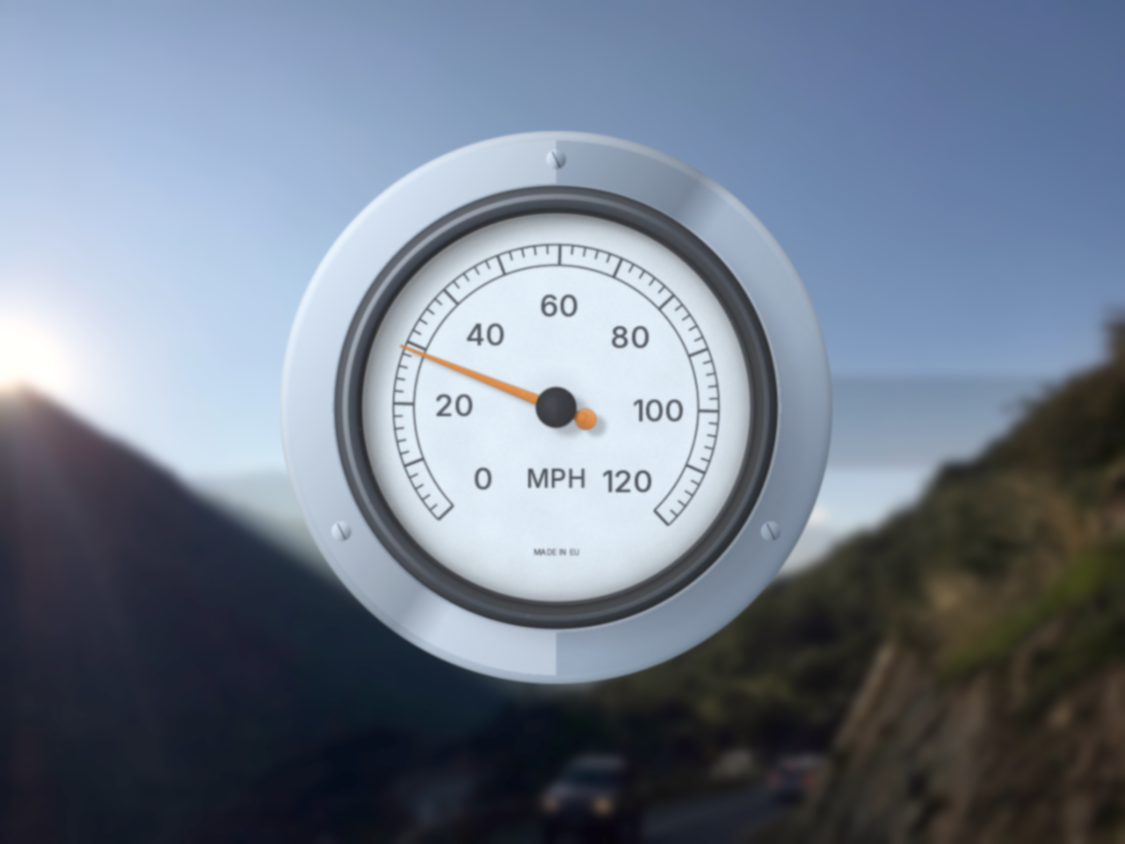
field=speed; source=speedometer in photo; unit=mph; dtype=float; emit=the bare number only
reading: 29
